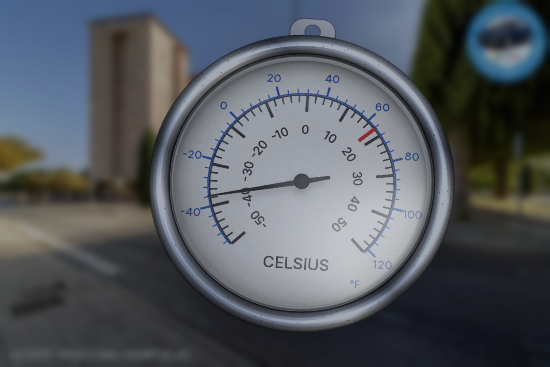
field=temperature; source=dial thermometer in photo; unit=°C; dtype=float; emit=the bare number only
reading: -38
